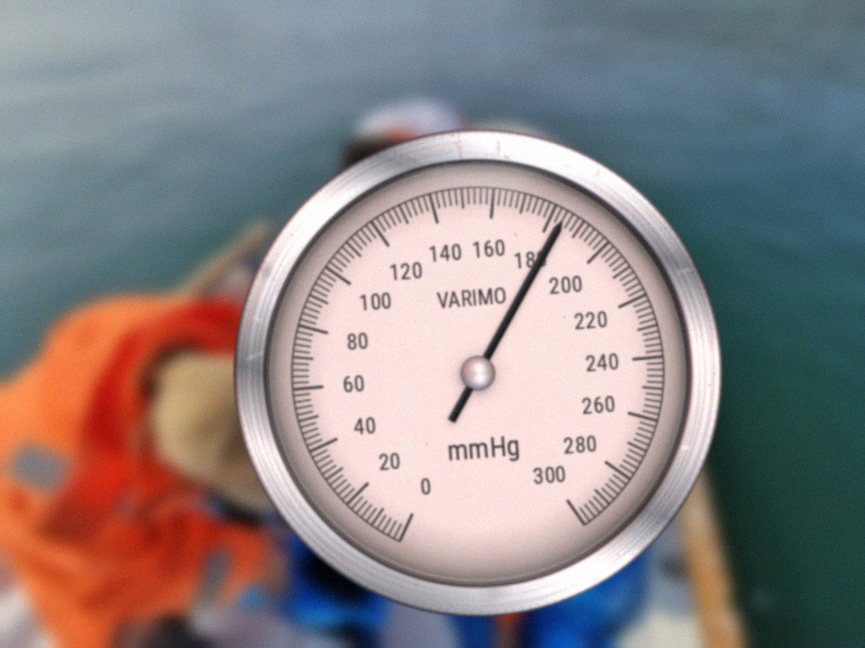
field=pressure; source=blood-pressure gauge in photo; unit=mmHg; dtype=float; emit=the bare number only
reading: 184
